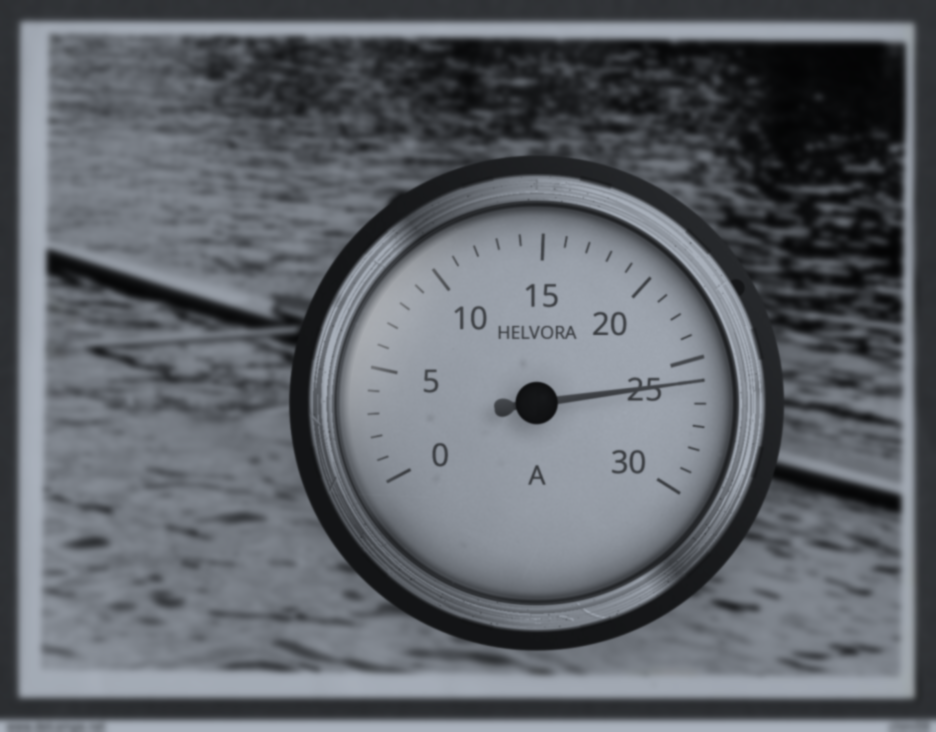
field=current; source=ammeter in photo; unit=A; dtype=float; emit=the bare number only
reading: 25
